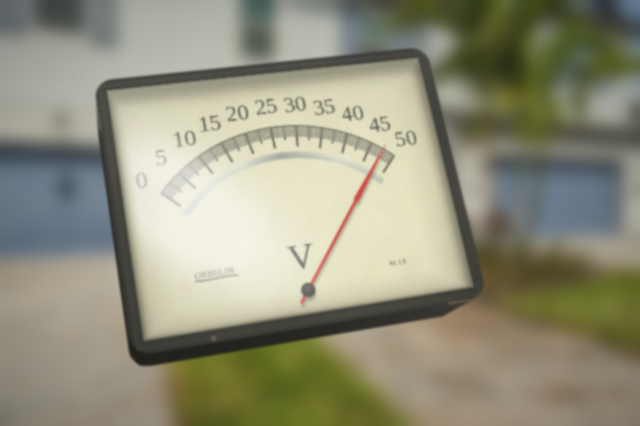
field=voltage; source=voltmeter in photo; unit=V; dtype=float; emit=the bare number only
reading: 47.5
